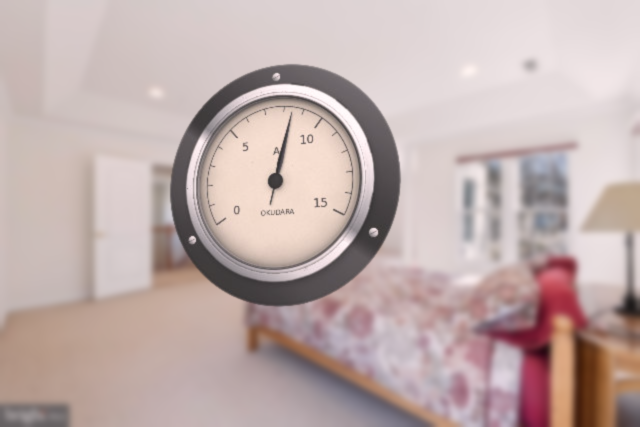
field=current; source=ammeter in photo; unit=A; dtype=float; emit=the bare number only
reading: 8.5
